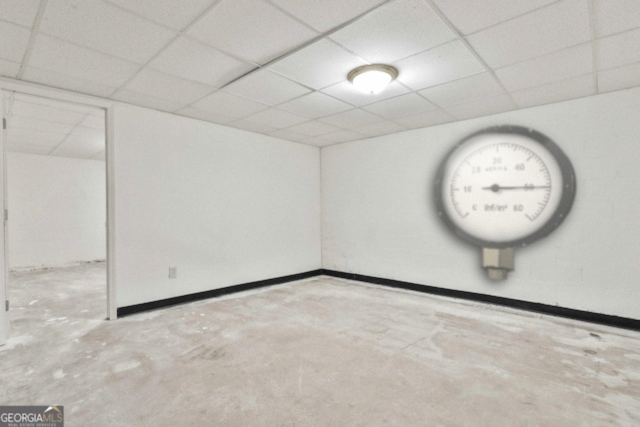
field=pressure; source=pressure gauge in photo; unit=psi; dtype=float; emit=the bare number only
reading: 50
